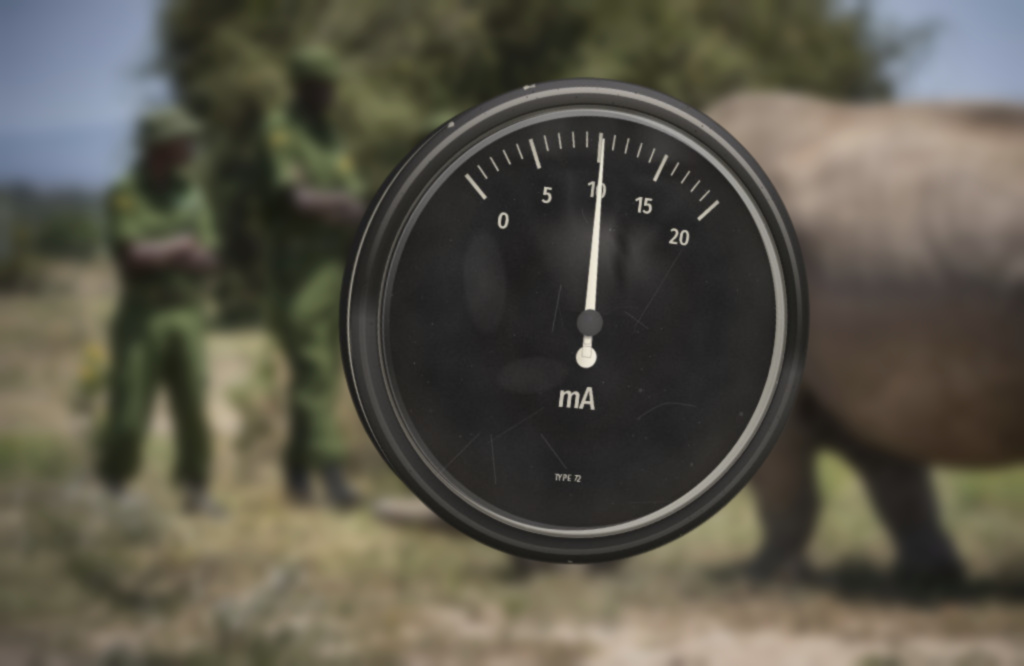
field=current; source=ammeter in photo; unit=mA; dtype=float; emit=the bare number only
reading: 10
